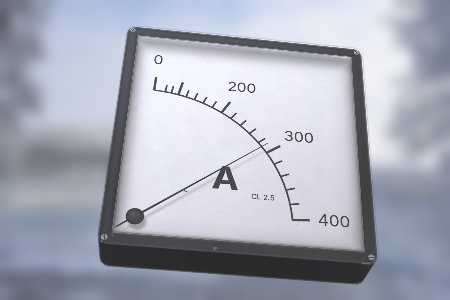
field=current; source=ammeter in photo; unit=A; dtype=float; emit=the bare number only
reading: 290
